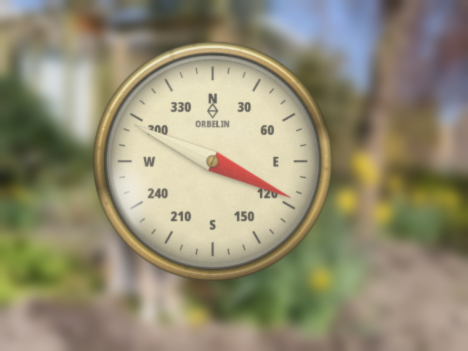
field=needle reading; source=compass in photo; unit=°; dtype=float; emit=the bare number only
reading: 115
